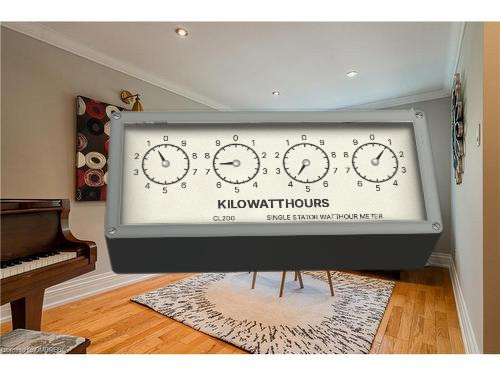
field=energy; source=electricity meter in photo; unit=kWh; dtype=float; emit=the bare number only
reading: 741
